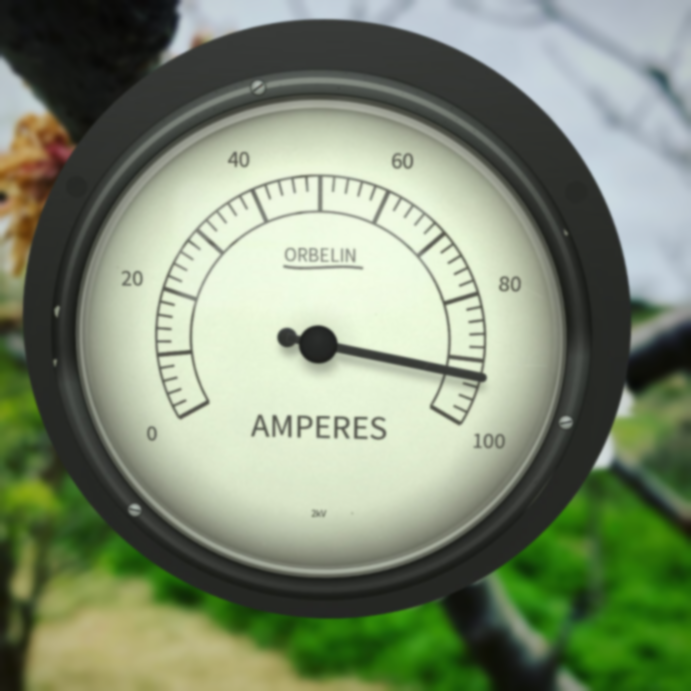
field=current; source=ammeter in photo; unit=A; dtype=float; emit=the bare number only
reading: 92
